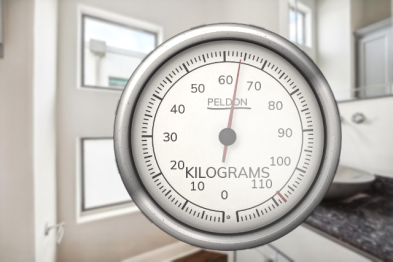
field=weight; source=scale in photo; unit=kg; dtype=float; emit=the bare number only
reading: 64
